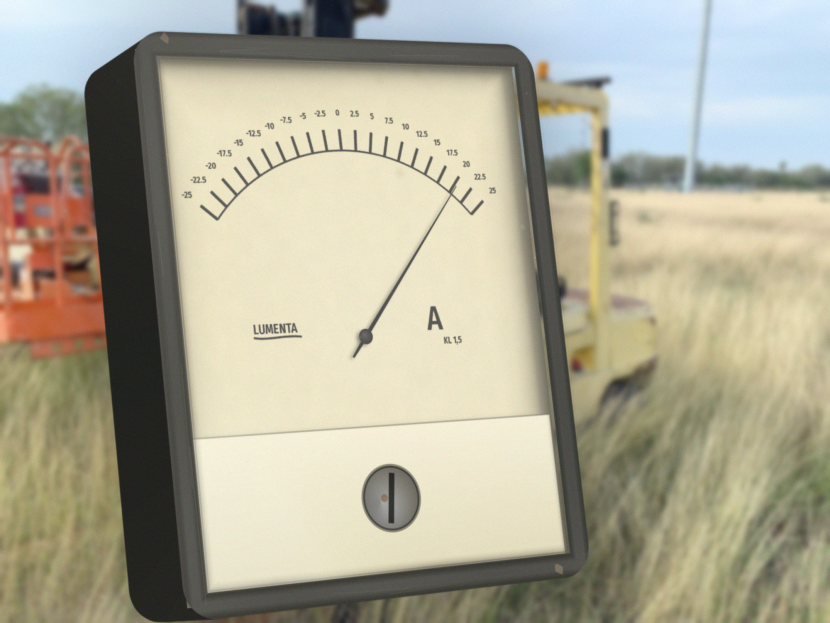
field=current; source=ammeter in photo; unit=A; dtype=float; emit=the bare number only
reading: 20
